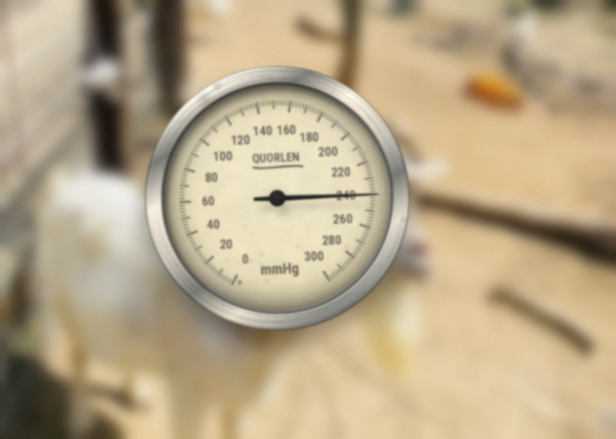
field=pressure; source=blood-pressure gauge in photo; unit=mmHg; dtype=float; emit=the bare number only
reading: 240
